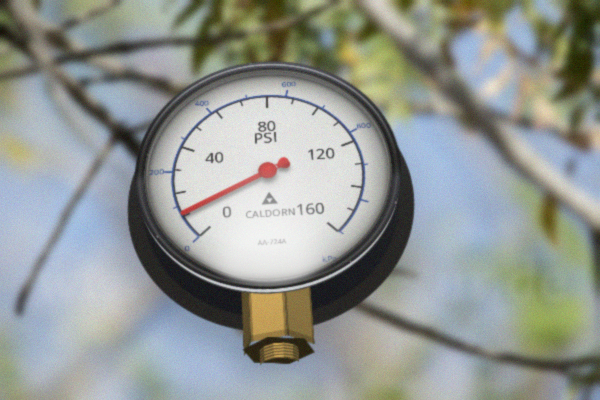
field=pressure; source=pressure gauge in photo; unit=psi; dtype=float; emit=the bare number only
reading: 10
